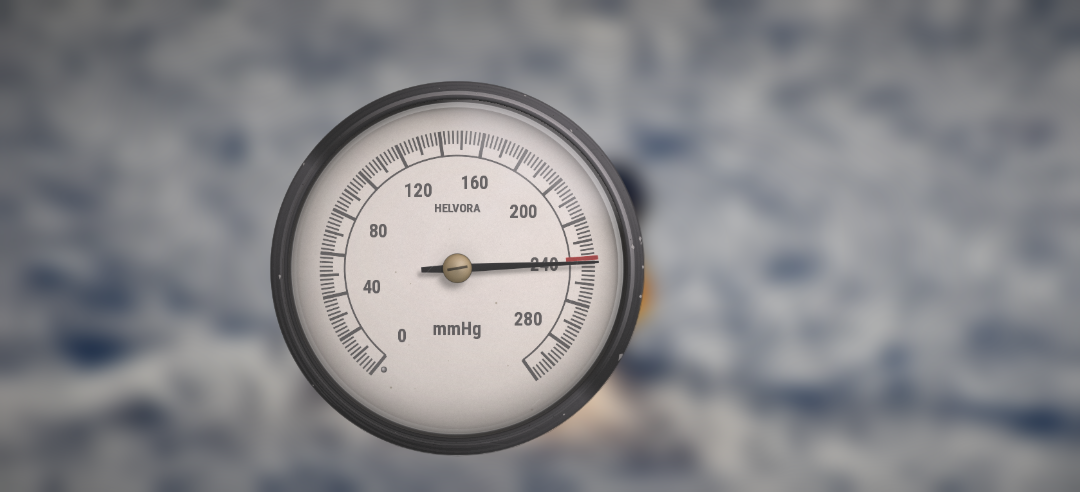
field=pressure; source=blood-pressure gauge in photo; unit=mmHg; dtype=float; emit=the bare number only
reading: 240
